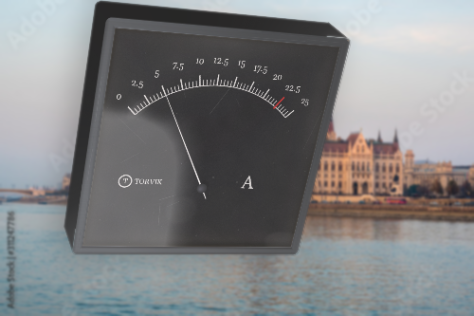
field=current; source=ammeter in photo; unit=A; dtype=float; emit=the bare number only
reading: 5
